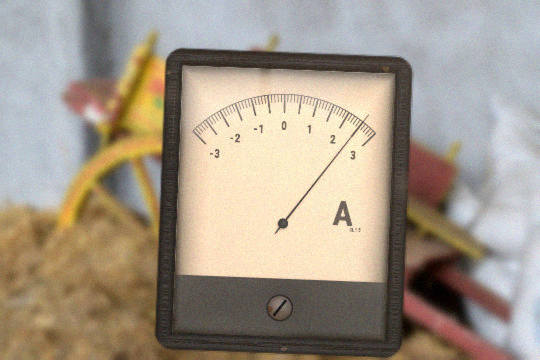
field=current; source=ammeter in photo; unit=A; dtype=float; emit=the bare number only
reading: 2.5
